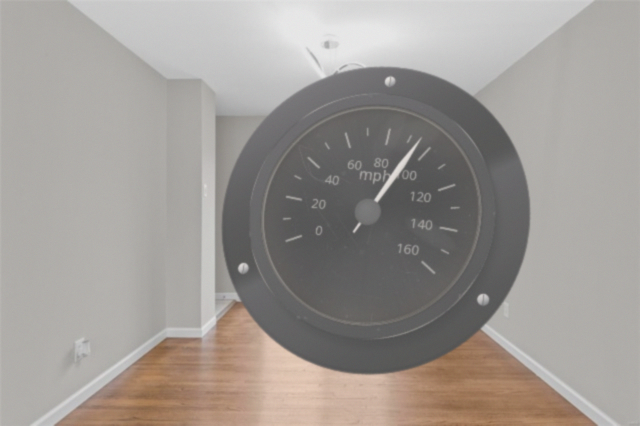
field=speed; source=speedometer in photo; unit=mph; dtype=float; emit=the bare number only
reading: 95
